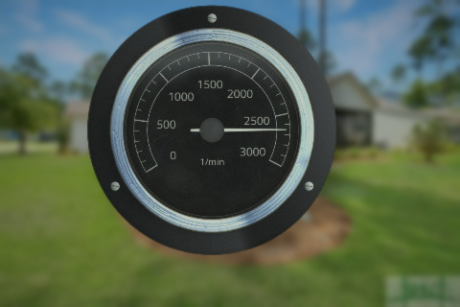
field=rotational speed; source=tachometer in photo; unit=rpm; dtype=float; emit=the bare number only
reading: 2650
